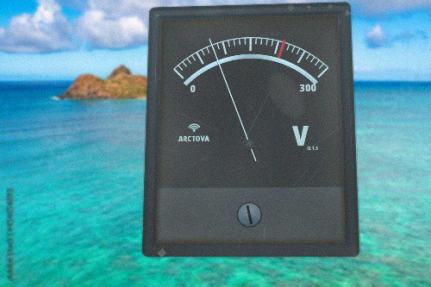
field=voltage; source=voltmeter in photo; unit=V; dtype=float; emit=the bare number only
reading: 80
